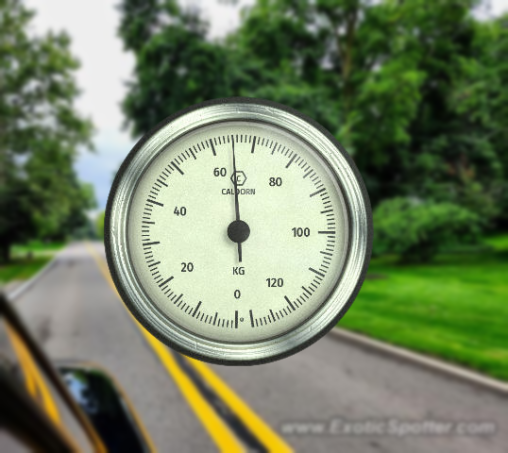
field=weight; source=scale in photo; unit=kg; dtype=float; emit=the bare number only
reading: 65
